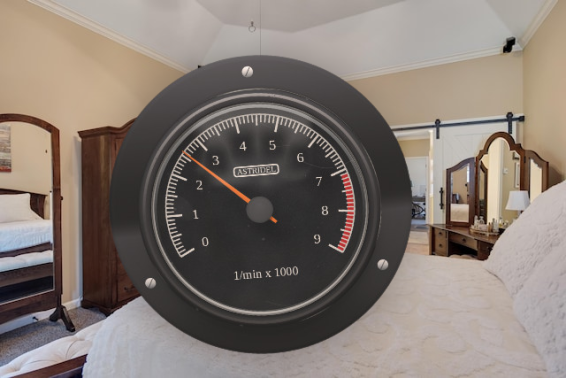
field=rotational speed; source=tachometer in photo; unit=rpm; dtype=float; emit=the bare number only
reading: 2600
